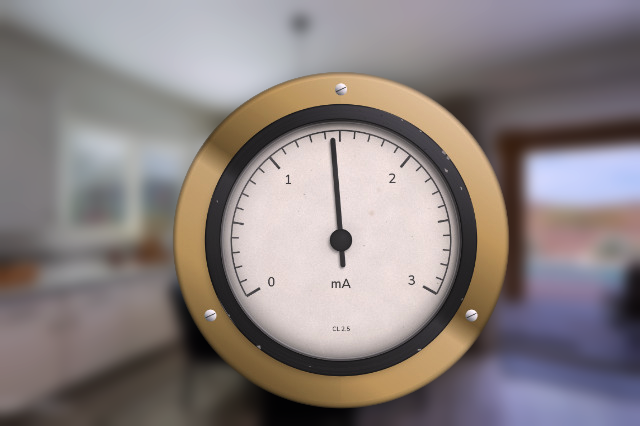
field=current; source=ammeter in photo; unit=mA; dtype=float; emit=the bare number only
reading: 1.45
